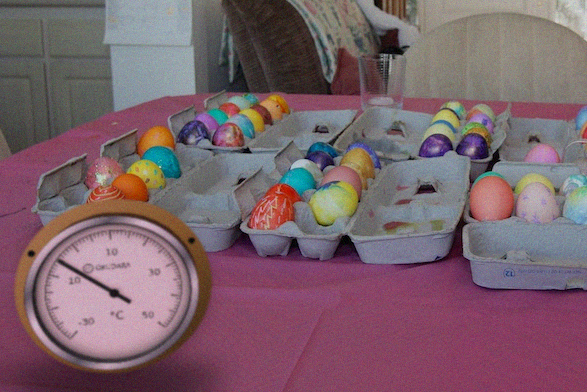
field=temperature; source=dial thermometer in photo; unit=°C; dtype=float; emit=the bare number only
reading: -5
